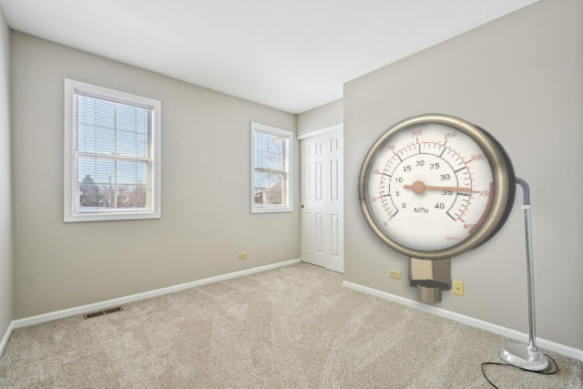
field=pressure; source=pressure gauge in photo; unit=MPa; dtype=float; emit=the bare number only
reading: 34
